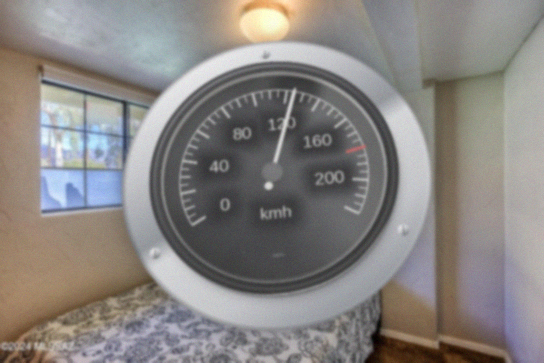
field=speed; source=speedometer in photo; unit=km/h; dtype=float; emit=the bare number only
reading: 125
